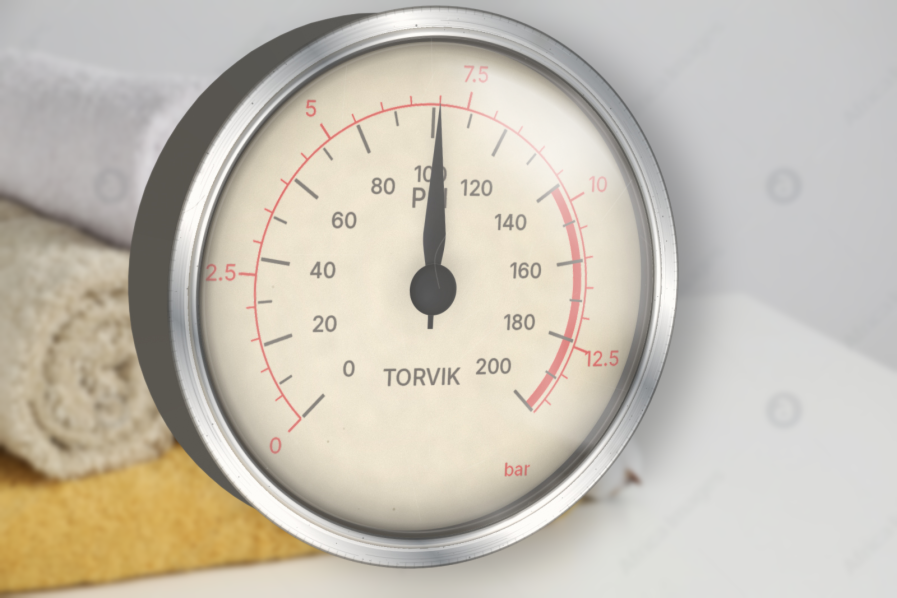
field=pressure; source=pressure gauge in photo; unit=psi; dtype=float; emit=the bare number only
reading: 100
